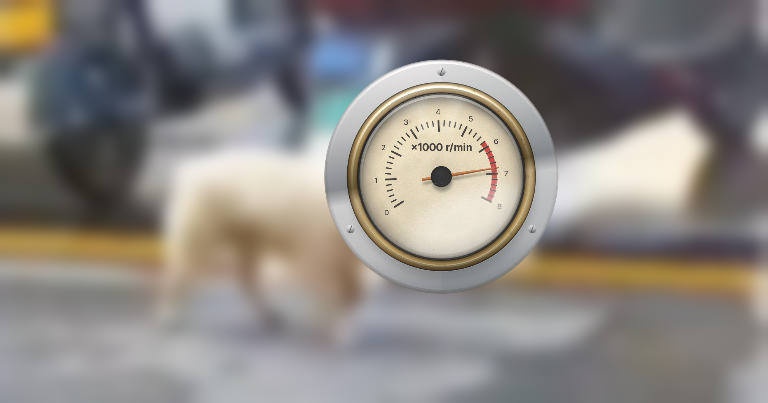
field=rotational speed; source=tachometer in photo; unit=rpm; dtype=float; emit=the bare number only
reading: 6800
